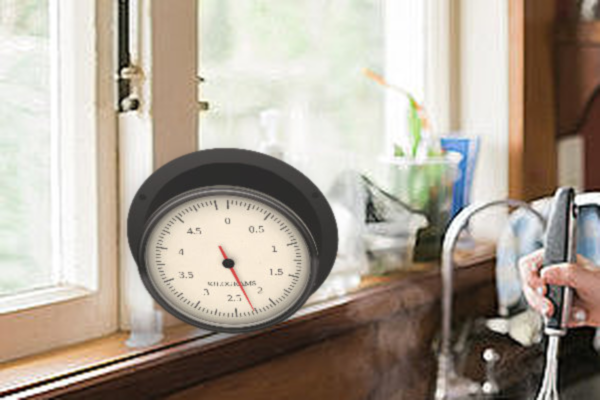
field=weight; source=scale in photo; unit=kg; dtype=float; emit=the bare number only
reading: 2.25
